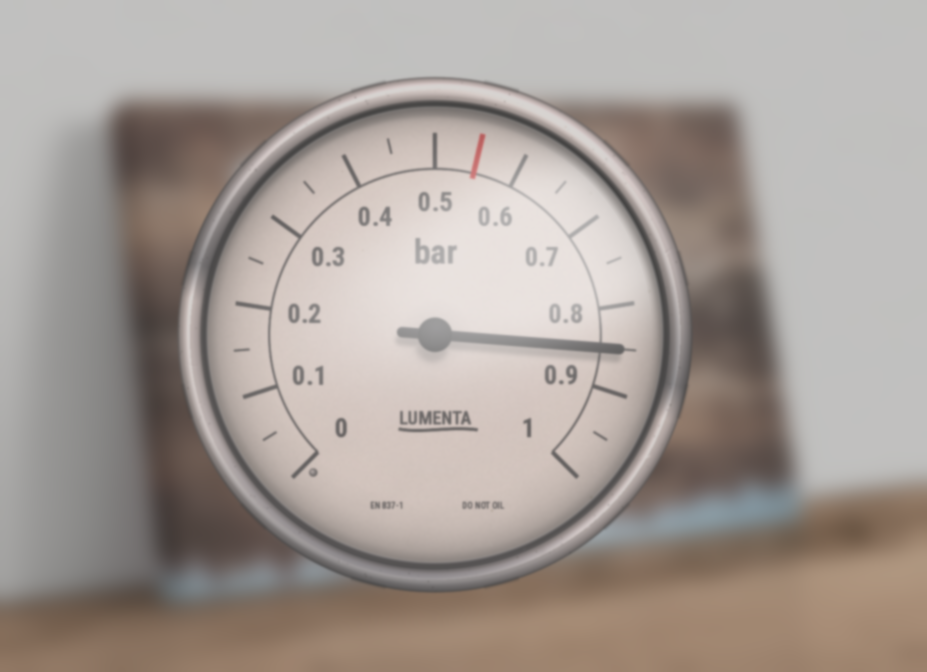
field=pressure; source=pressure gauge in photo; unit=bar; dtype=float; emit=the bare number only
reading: 0.85
